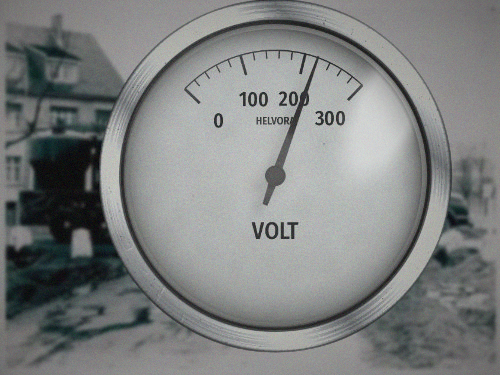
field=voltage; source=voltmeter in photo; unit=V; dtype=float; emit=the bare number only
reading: 220
